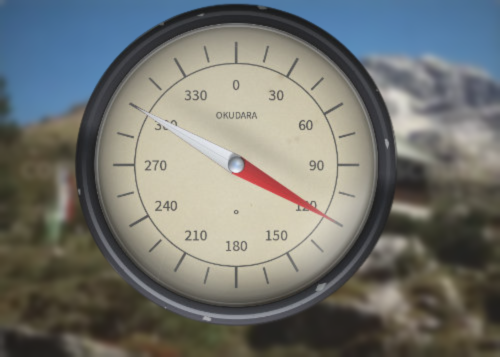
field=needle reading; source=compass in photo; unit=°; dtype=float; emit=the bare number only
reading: 120
